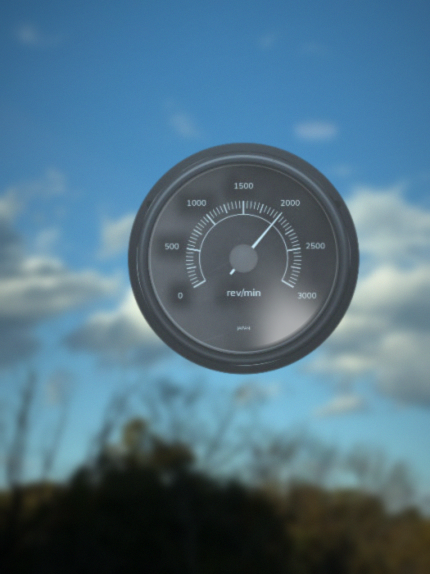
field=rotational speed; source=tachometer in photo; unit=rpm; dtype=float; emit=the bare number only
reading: 2000
